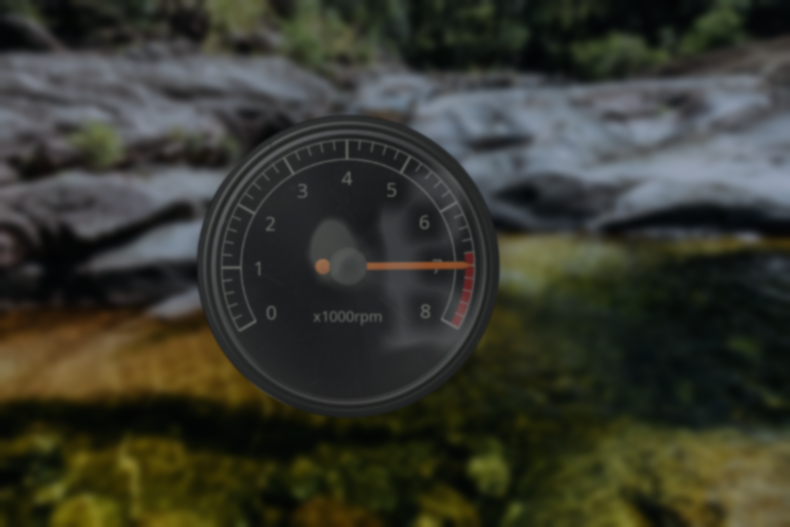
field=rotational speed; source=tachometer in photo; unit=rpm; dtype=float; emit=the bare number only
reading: 7000
